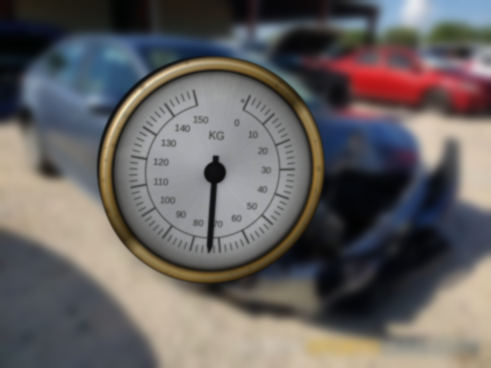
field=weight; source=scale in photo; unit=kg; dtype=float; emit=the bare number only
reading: 74
